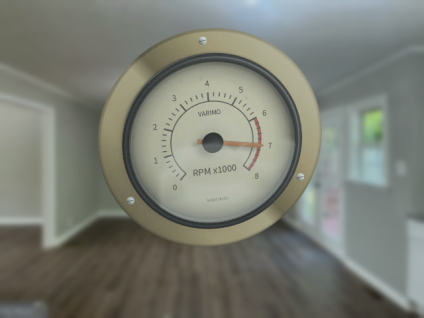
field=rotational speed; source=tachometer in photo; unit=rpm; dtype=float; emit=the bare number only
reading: 7000
